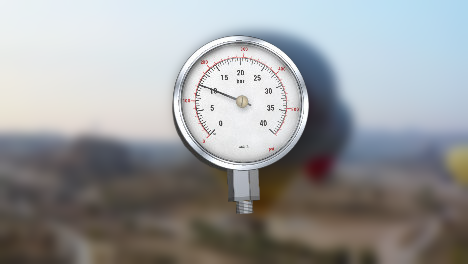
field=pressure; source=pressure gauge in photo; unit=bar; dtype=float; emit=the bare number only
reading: 10
